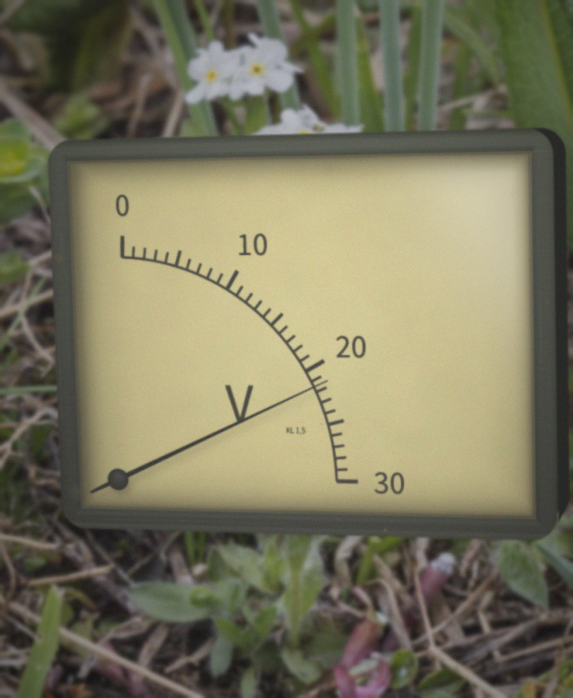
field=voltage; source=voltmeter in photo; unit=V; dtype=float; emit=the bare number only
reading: 21.5
